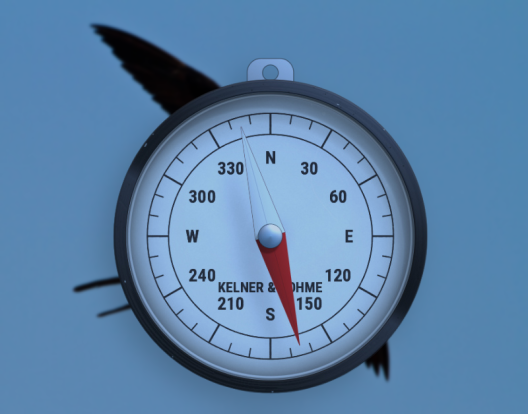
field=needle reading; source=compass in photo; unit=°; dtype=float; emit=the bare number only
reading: 165
